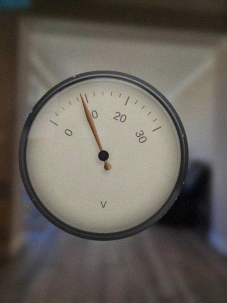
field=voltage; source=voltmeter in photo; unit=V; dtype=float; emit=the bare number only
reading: 9
